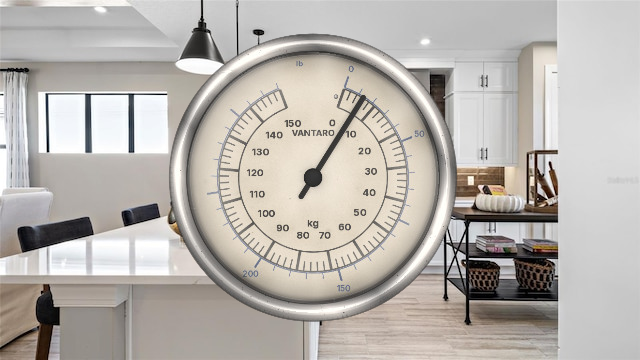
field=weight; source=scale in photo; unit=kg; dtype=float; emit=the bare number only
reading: 6
